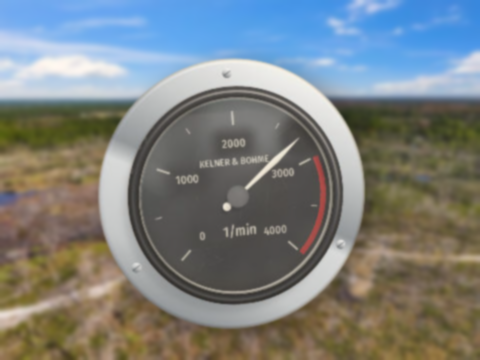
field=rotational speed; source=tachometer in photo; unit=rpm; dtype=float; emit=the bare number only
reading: 2750
